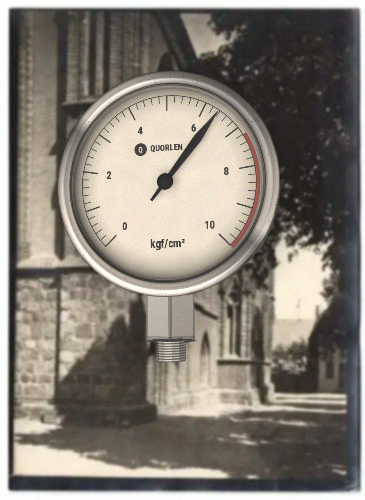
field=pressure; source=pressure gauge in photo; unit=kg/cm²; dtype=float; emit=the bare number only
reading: 6.4
